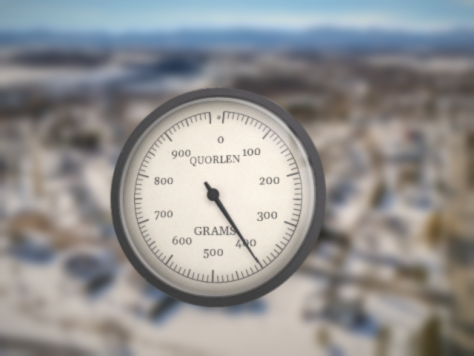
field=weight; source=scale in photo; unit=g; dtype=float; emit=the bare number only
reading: 400
